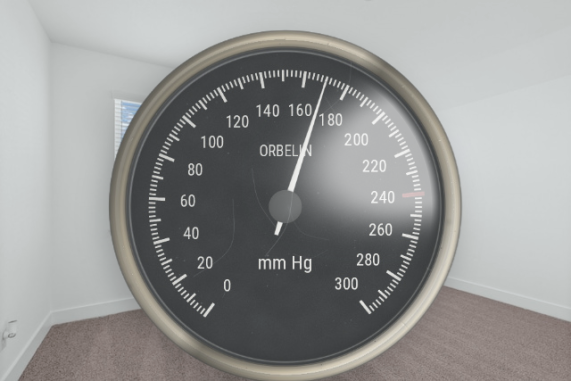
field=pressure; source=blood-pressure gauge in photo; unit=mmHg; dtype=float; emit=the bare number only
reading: 170
